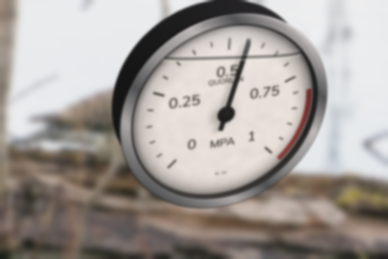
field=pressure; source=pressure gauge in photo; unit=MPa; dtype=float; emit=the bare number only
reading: 0.55
